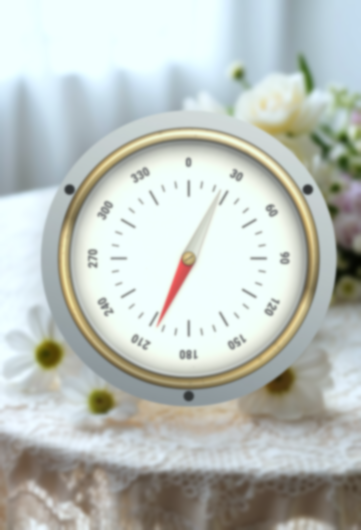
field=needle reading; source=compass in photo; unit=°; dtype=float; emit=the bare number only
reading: 205
